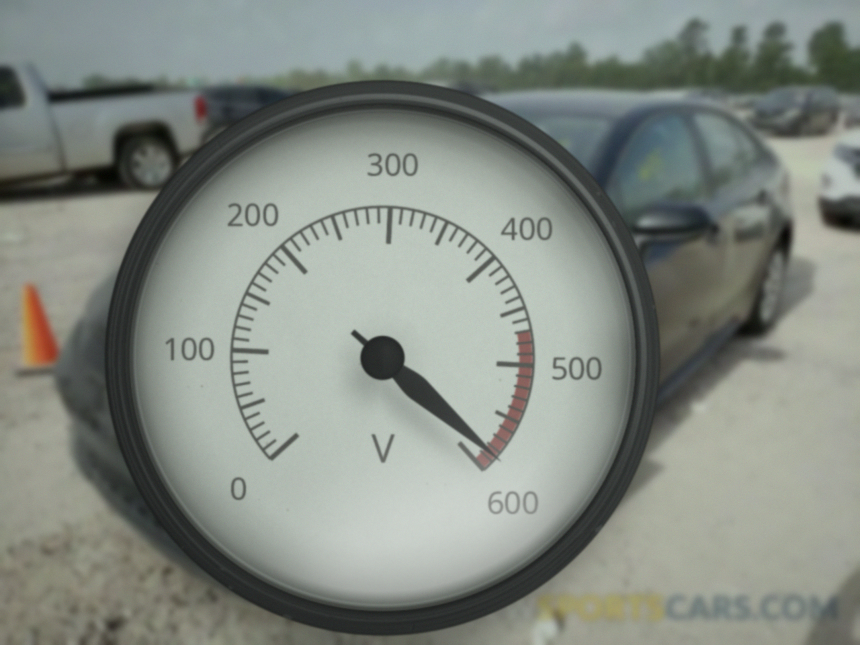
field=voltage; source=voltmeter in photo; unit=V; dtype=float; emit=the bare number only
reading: 585
